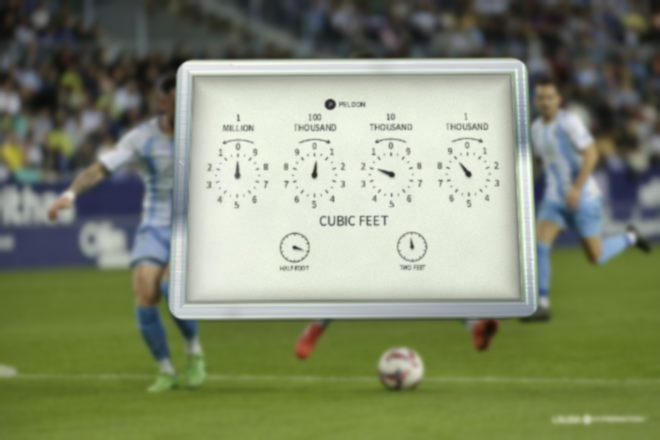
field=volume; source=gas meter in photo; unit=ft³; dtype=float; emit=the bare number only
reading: 1900
